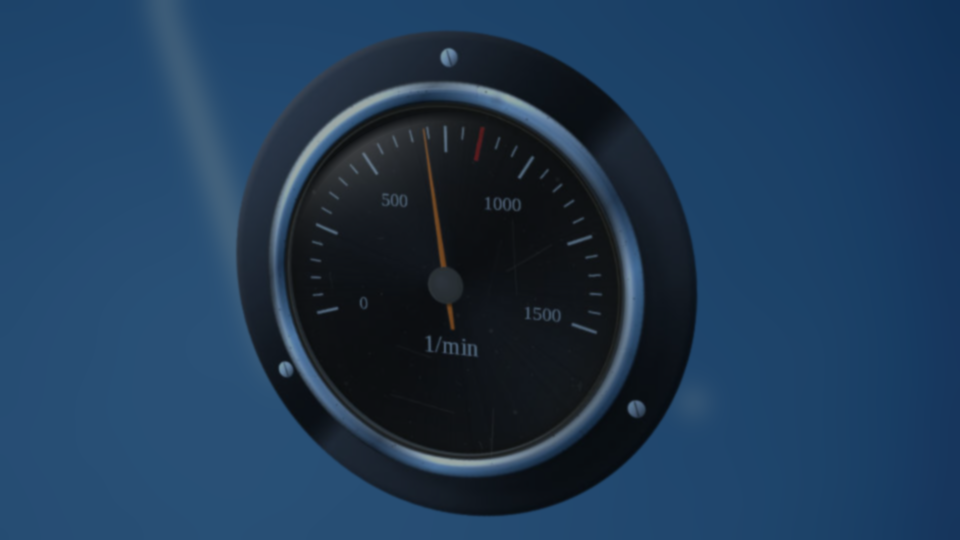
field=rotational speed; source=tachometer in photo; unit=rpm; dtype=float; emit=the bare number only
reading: 700
